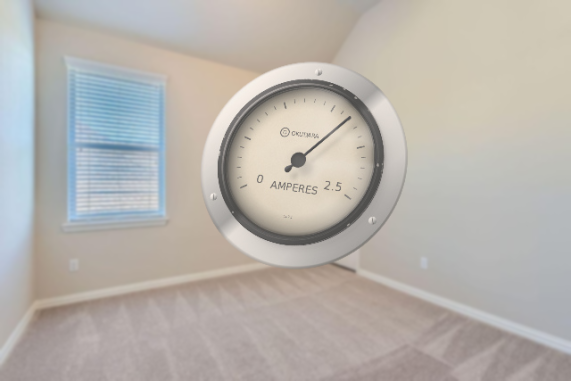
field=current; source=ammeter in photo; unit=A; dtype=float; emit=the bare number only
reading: 1.7
